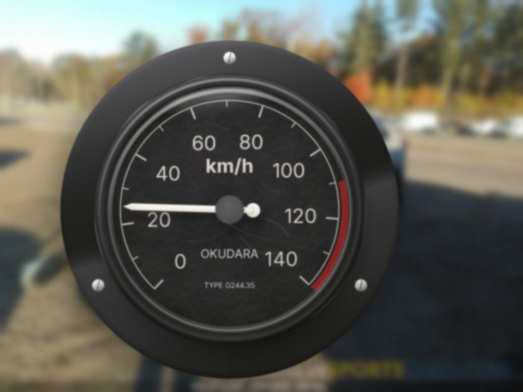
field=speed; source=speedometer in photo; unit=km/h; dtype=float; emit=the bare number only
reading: 25
